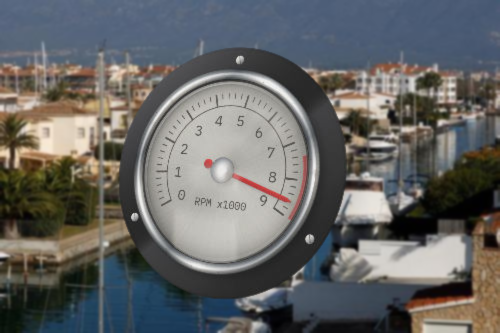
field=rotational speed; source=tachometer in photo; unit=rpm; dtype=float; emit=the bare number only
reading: 8600
